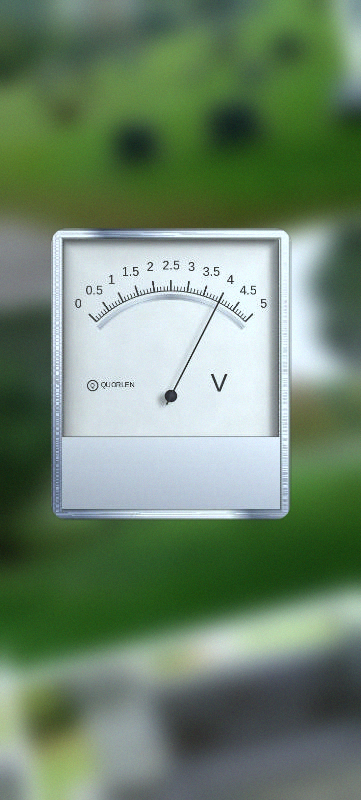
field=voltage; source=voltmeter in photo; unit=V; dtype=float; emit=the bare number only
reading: 4
